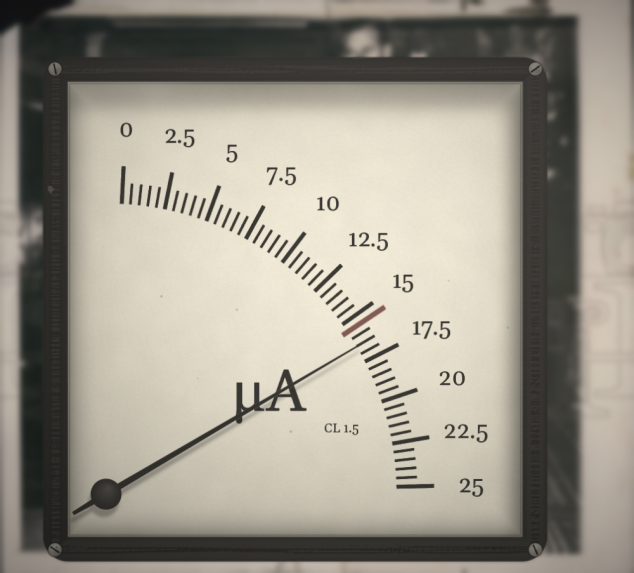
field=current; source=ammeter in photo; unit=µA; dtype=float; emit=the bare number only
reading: 16.5
